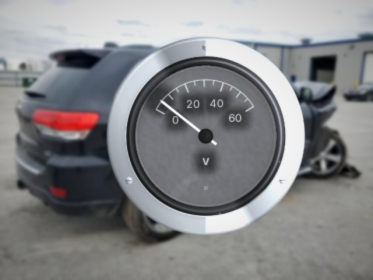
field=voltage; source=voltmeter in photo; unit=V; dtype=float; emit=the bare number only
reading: 5
